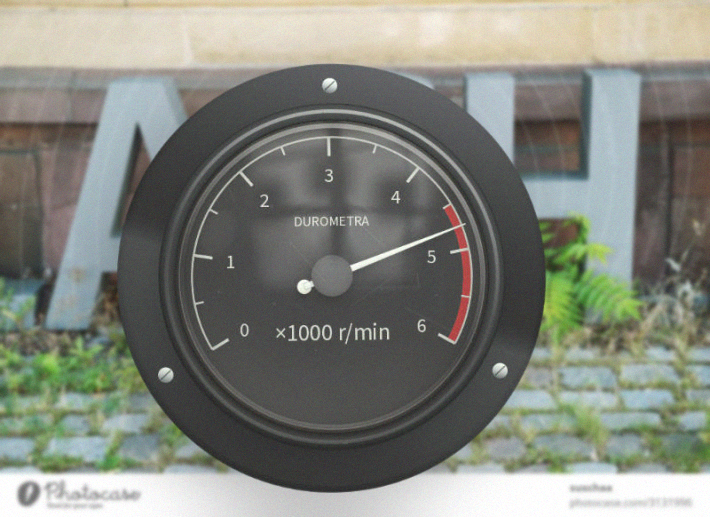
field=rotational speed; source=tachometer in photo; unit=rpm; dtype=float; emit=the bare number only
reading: 4750
